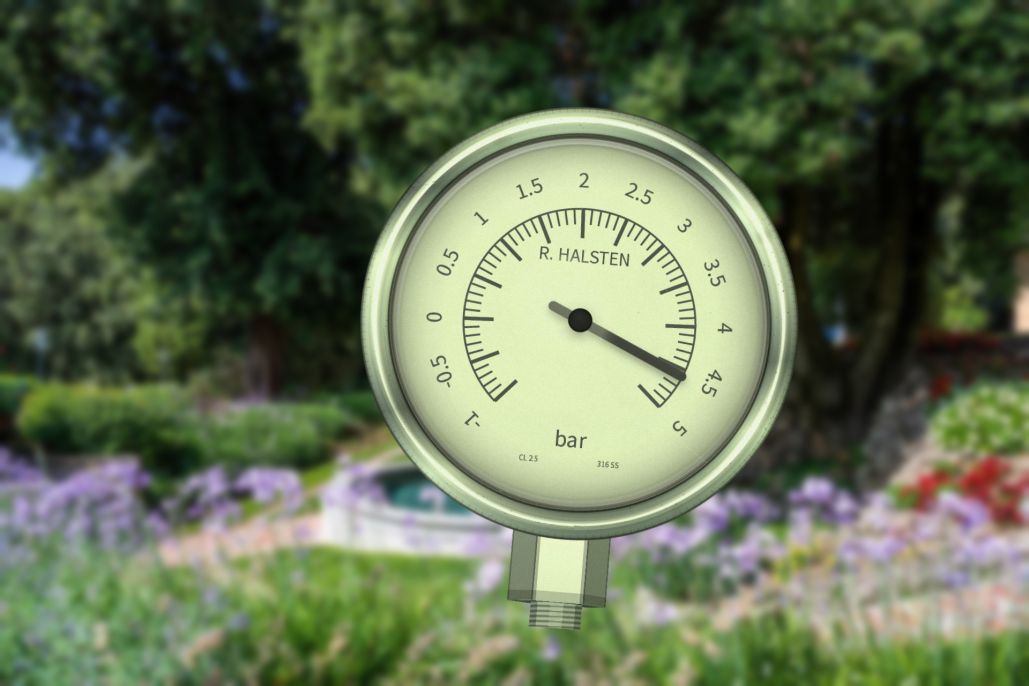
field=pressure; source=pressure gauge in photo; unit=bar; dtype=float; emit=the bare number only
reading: 4.6
